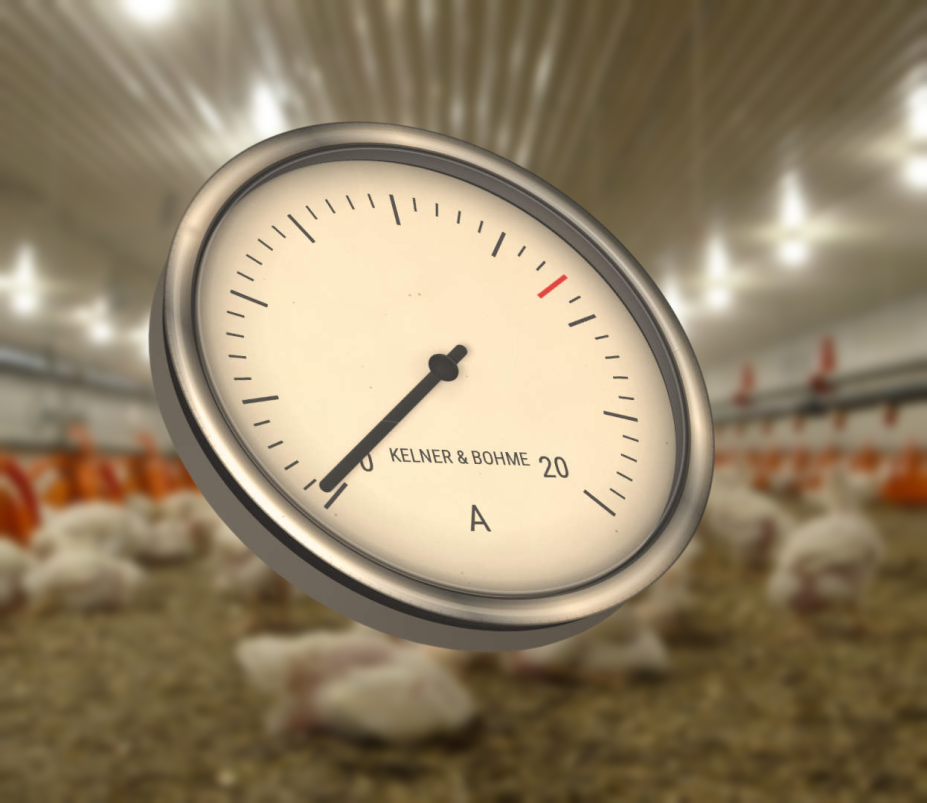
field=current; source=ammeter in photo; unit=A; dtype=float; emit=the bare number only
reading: 0.25
